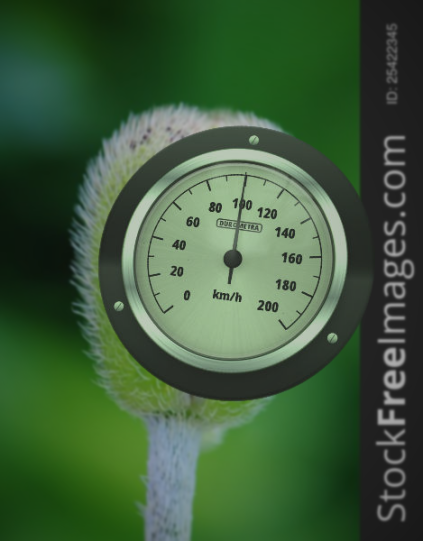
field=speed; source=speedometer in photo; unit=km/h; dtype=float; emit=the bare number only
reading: 100
